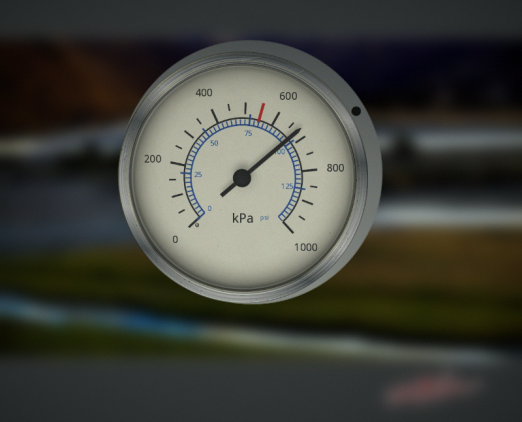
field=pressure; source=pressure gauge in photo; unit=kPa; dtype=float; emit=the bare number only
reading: 675
